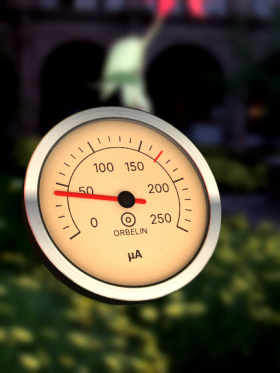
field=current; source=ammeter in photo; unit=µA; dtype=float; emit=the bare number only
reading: 40
